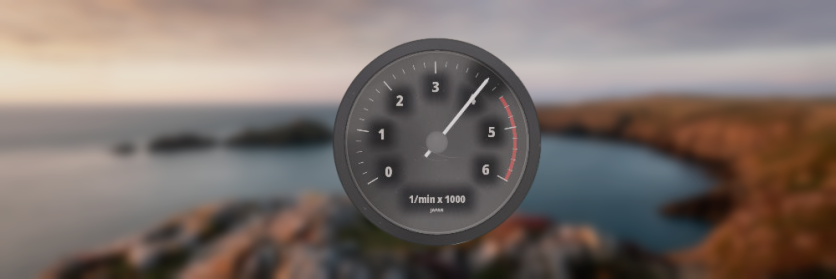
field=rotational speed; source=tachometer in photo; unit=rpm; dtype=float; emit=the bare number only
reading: 4000
